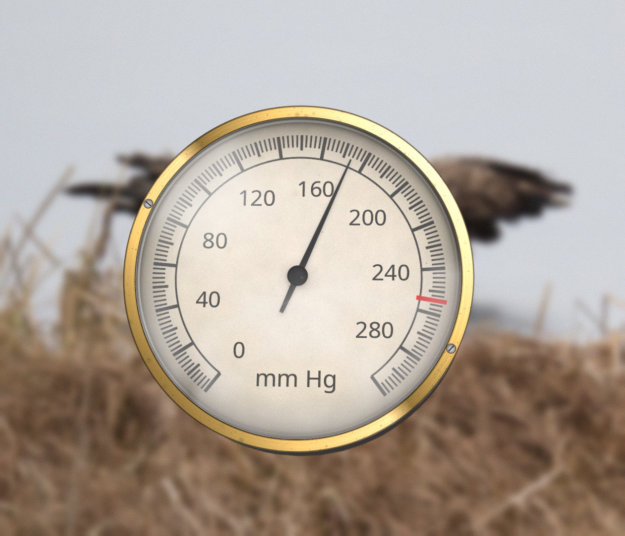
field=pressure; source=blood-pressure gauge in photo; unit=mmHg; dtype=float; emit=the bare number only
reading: 174
